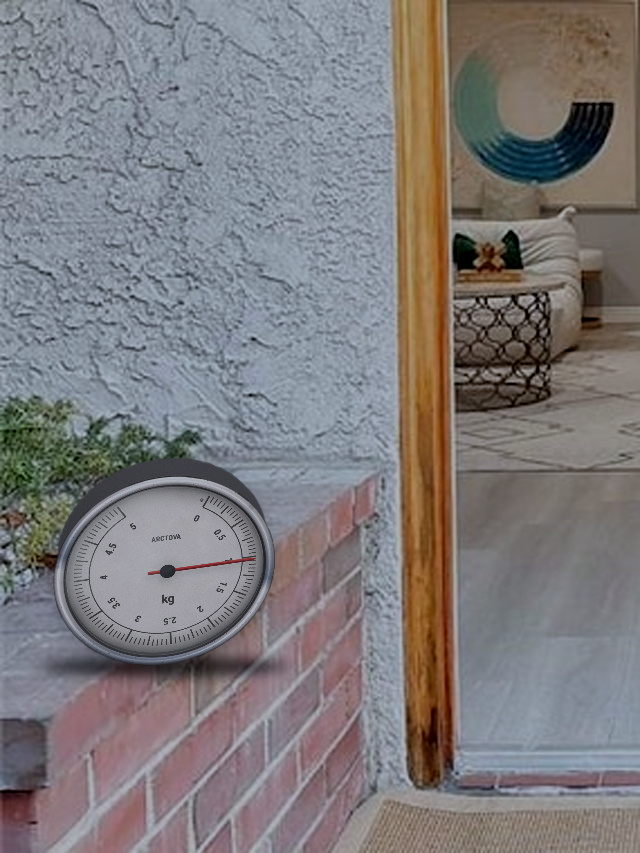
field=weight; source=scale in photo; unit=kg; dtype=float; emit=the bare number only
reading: 1
